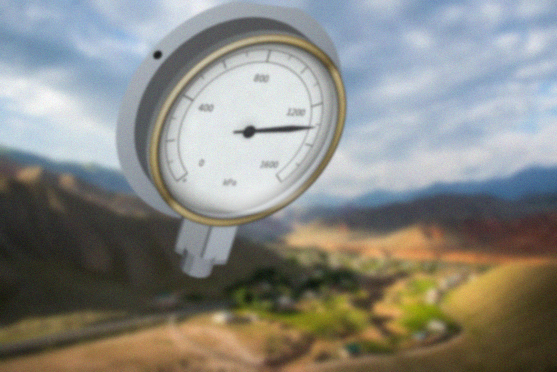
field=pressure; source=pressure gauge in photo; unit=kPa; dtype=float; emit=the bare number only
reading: 1300
